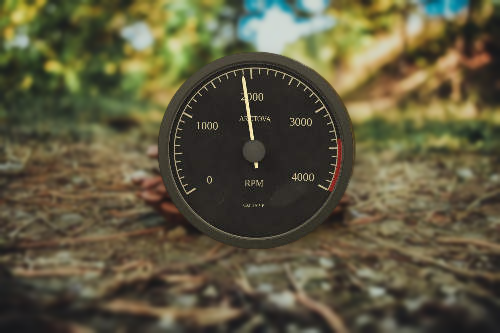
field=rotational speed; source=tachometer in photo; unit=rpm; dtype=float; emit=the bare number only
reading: 1900
